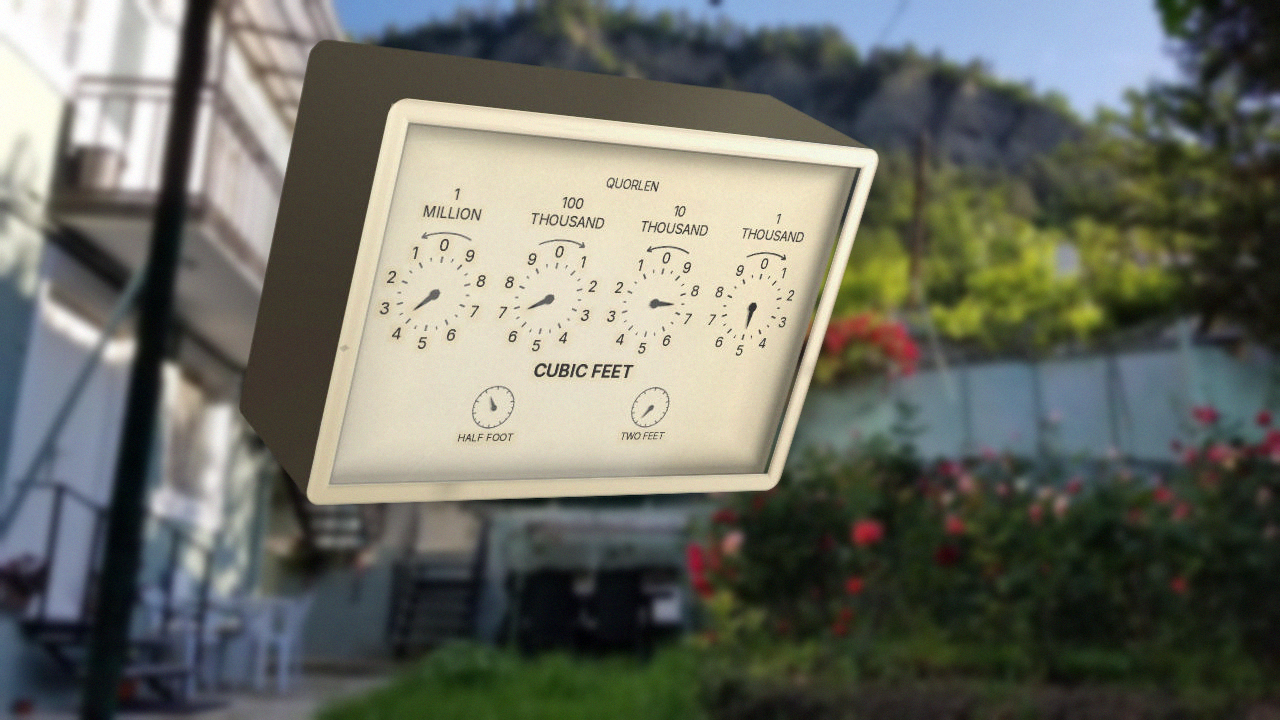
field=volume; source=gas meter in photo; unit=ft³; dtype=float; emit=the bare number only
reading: 367500
